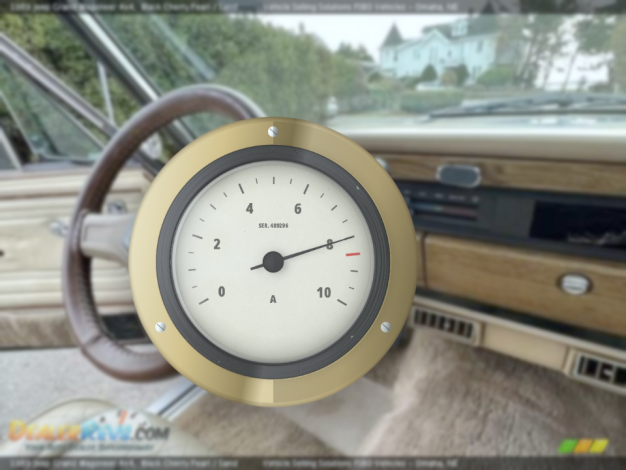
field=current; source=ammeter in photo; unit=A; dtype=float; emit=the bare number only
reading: 8
